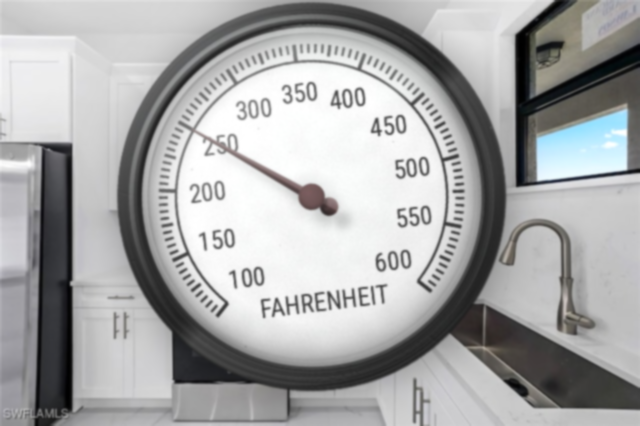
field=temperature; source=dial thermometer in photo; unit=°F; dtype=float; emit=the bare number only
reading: 250
